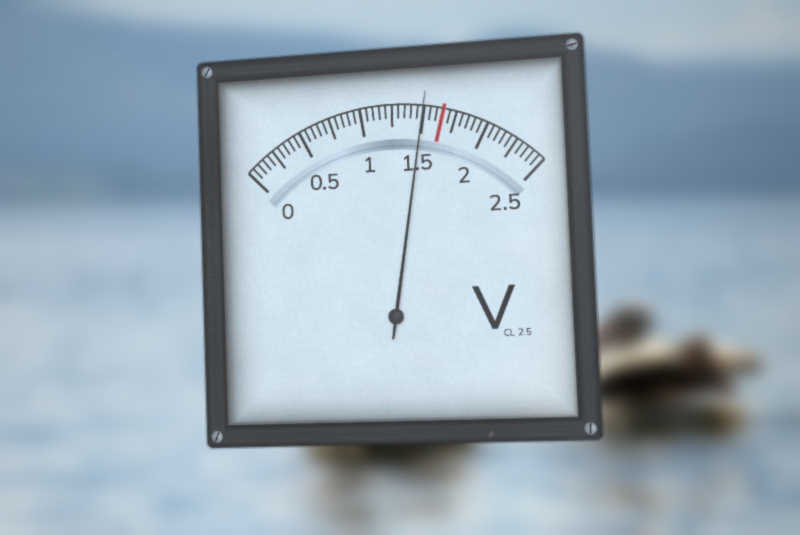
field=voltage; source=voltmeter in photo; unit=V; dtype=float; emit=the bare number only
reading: 1.5
